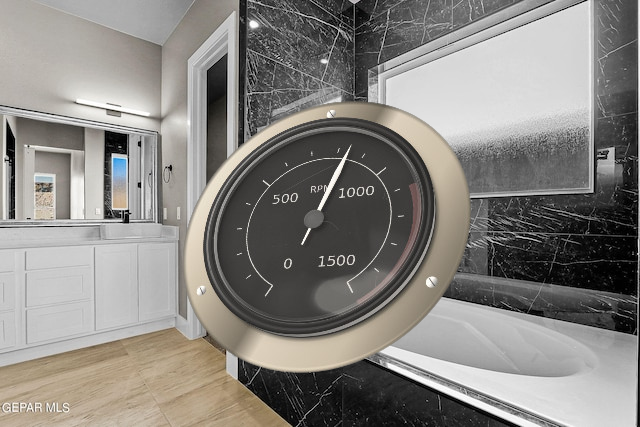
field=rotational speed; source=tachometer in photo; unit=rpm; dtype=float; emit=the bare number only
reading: 850
